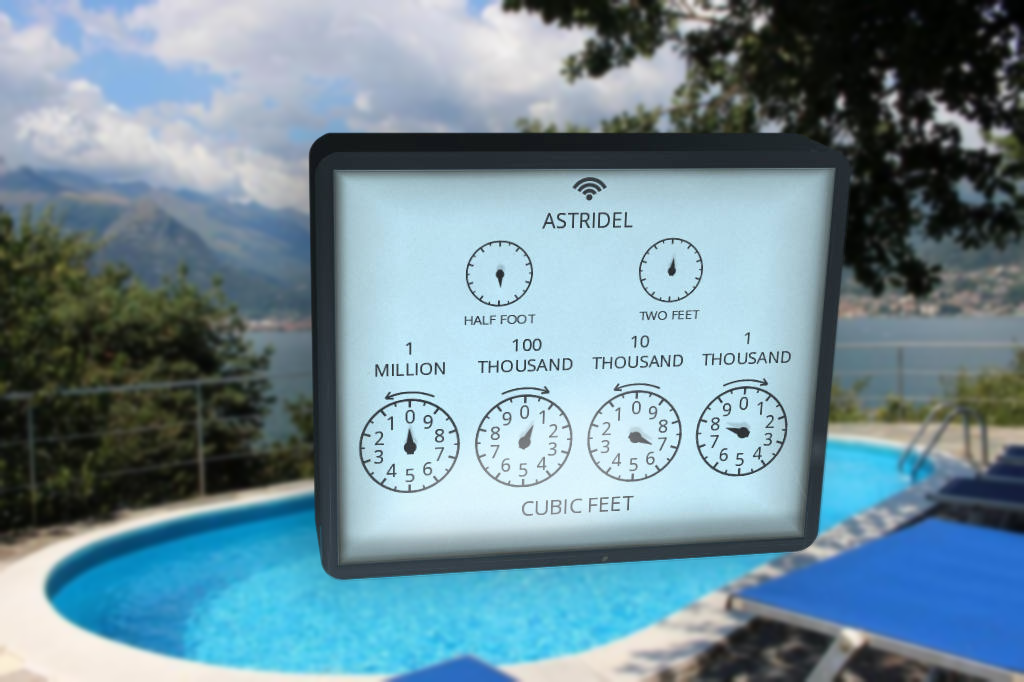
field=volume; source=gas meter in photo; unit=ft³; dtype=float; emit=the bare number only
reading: 6800
